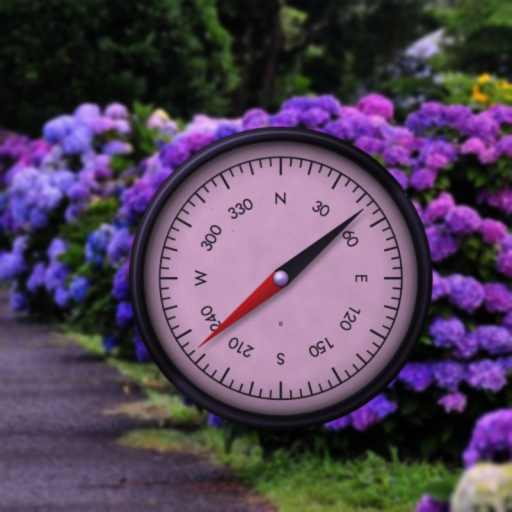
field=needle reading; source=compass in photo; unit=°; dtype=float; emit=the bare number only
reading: 230
